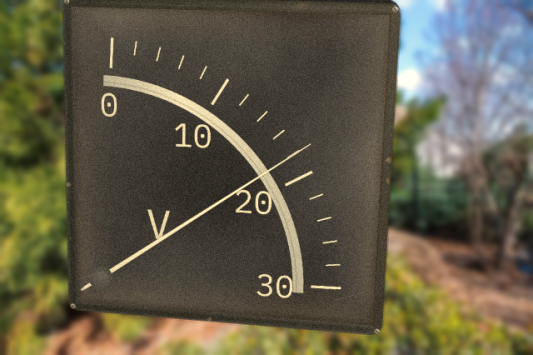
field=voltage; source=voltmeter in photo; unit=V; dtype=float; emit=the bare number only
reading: 18
